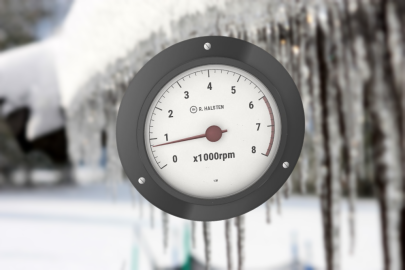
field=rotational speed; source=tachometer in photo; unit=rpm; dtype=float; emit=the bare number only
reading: 800
